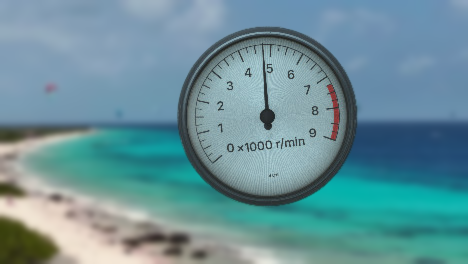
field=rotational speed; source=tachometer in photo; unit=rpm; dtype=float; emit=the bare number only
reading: 4750
